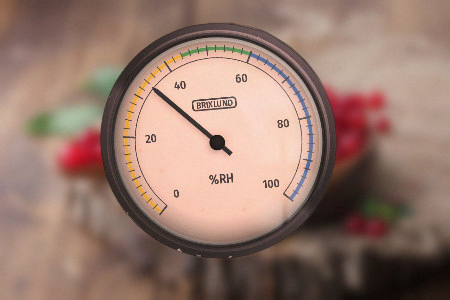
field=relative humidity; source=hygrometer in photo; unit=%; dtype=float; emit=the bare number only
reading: 34
